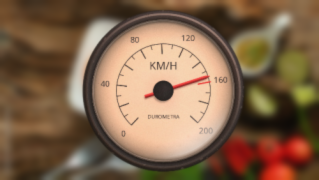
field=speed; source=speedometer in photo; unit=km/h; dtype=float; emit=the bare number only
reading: 155
